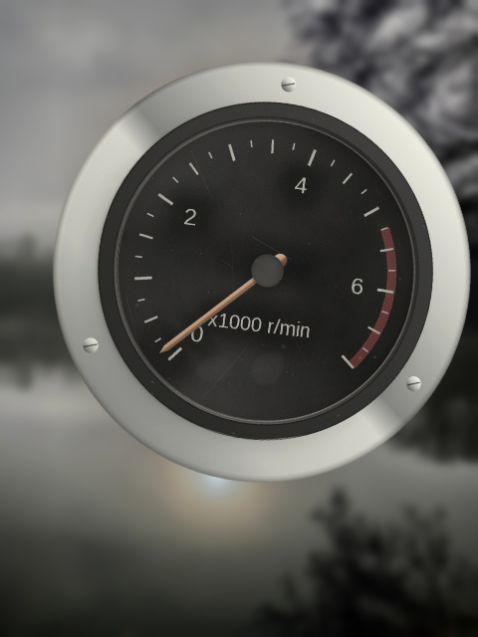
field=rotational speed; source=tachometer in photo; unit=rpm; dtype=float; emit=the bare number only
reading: 125
